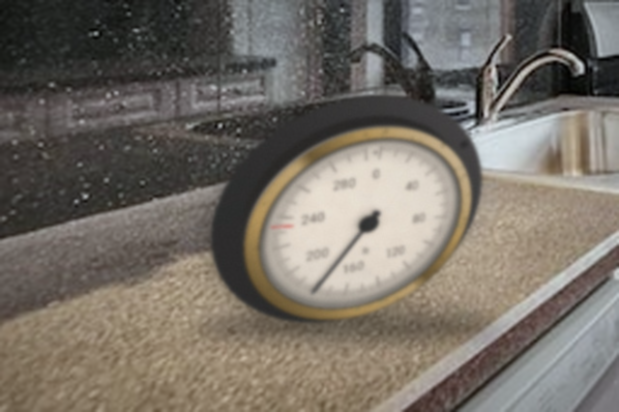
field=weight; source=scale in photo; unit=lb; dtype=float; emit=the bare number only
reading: 180
